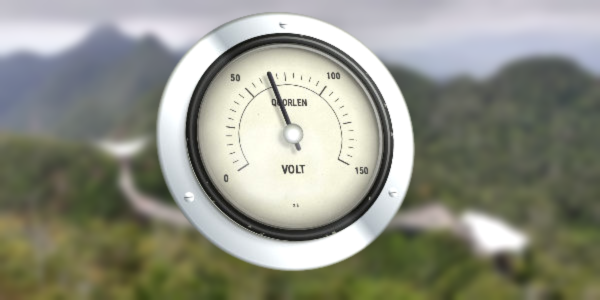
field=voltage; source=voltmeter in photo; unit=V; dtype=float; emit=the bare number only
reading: 65
